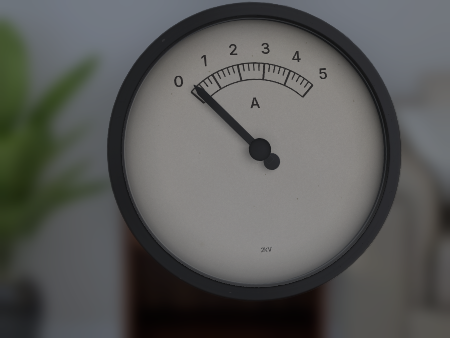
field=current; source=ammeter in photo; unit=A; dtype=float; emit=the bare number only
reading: 0.2
